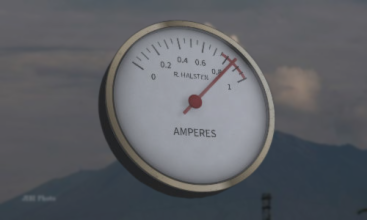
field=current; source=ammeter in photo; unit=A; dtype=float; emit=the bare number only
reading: 0.85
